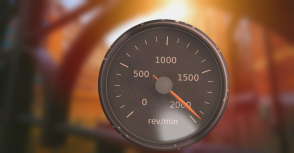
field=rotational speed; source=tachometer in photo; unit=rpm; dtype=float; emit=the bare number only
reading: 1950
